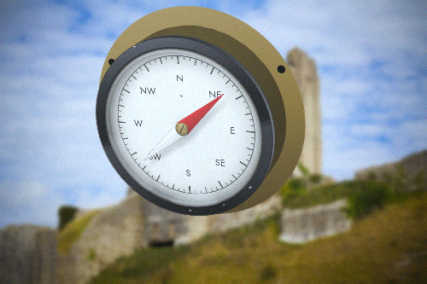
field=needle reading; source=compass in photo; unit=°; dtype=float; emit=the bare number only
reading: 50
